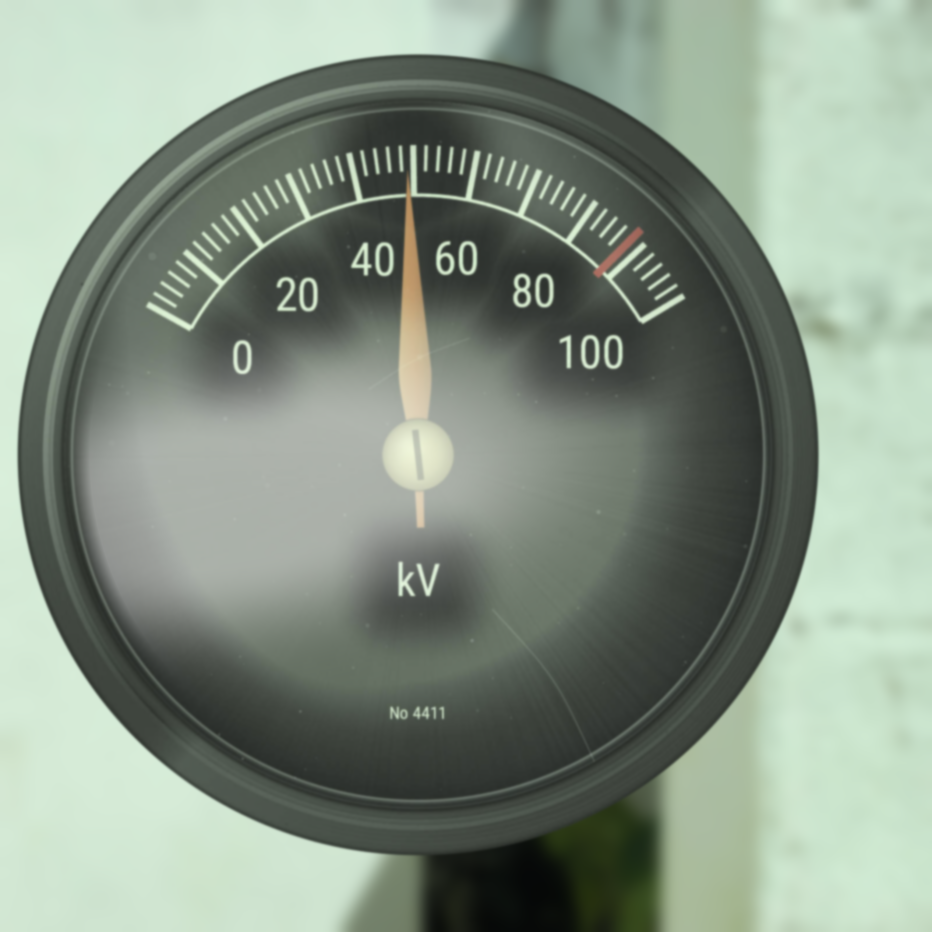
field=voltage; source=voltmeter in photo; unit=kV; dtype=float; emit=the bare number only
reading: 49
